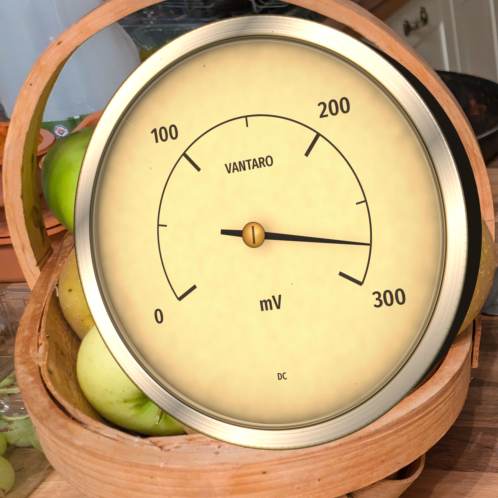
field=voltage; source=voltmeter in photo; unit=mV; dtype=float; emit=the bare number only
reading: 275
